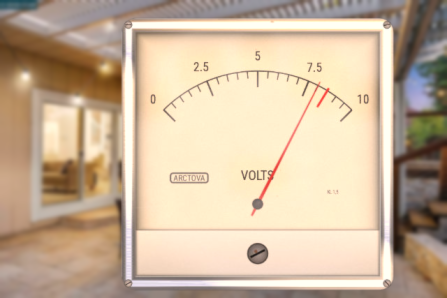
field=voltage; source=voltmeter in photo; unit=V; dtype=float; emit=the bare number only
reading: 8
